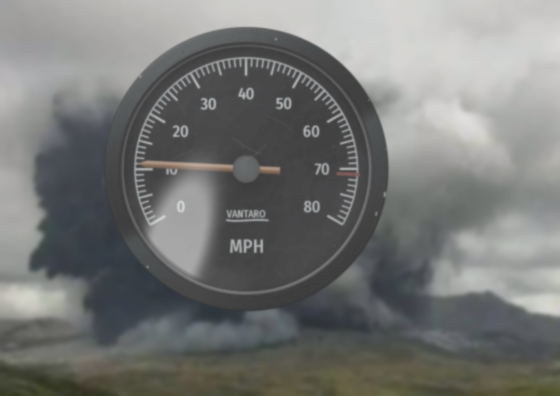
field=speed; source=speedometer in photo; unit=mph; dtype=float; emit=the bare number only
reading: 11
